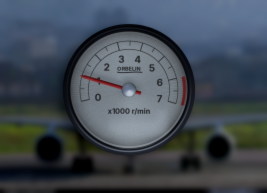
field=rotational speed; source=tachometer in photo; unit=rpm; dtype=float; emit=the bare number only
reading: 1000
